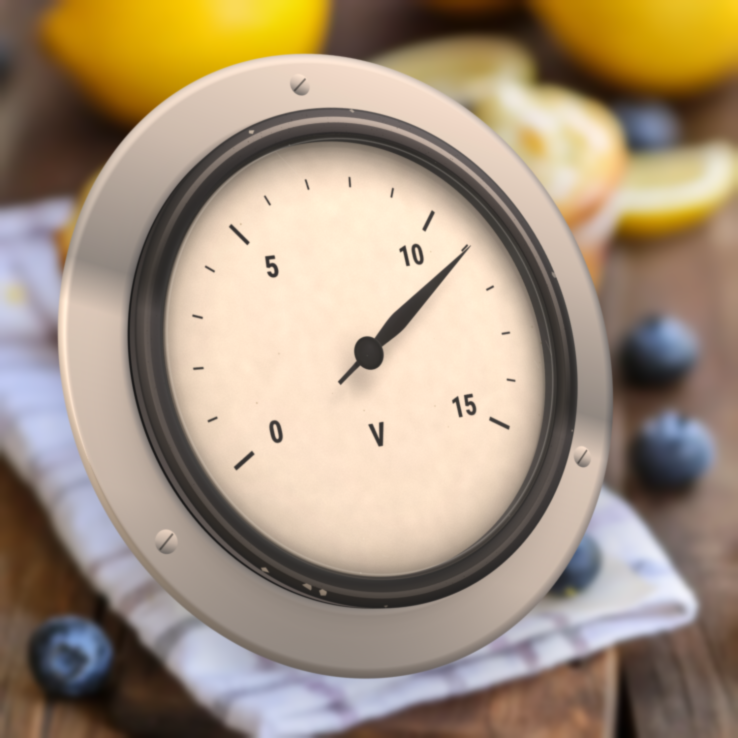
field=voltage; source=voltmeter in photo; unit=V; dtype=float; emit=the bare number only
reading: 11
